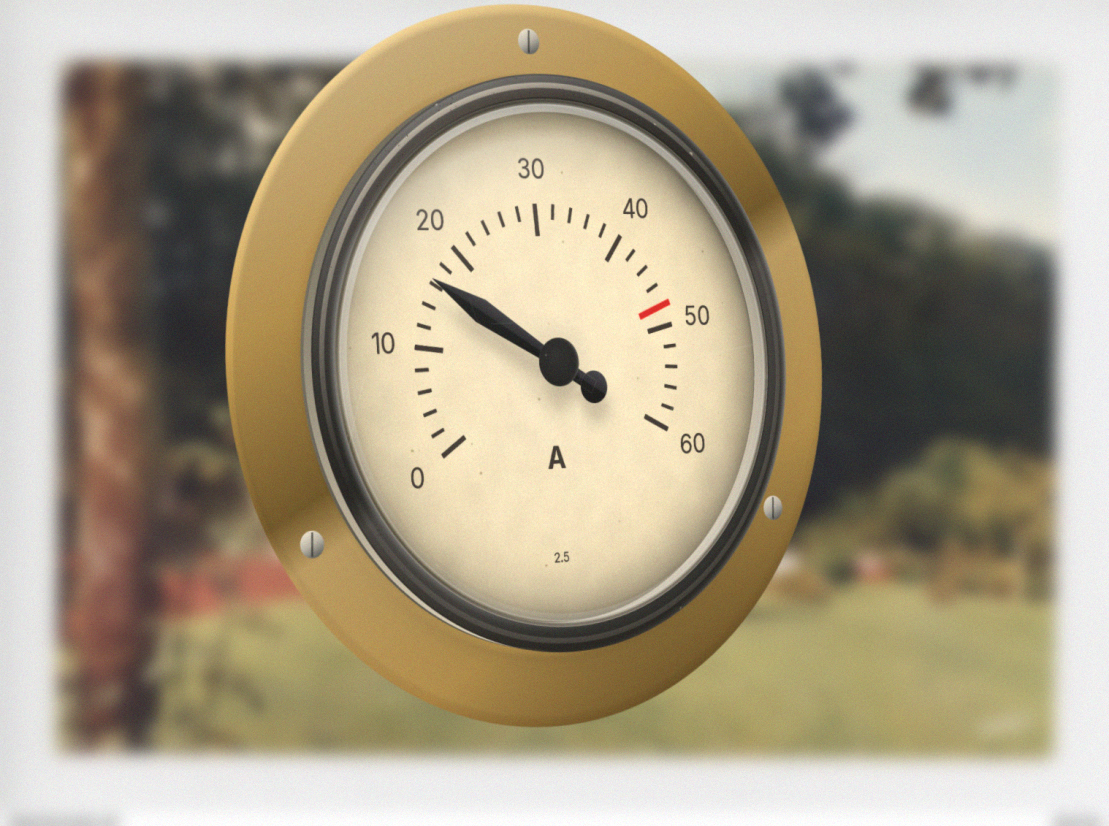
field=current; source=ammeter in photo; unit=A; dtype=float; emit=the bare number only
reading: 16
